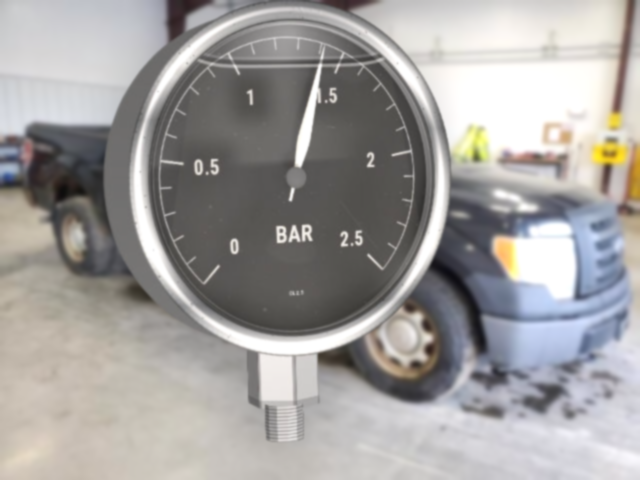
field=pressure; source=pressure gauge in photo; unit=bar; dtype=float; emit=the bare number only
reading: 1.4
